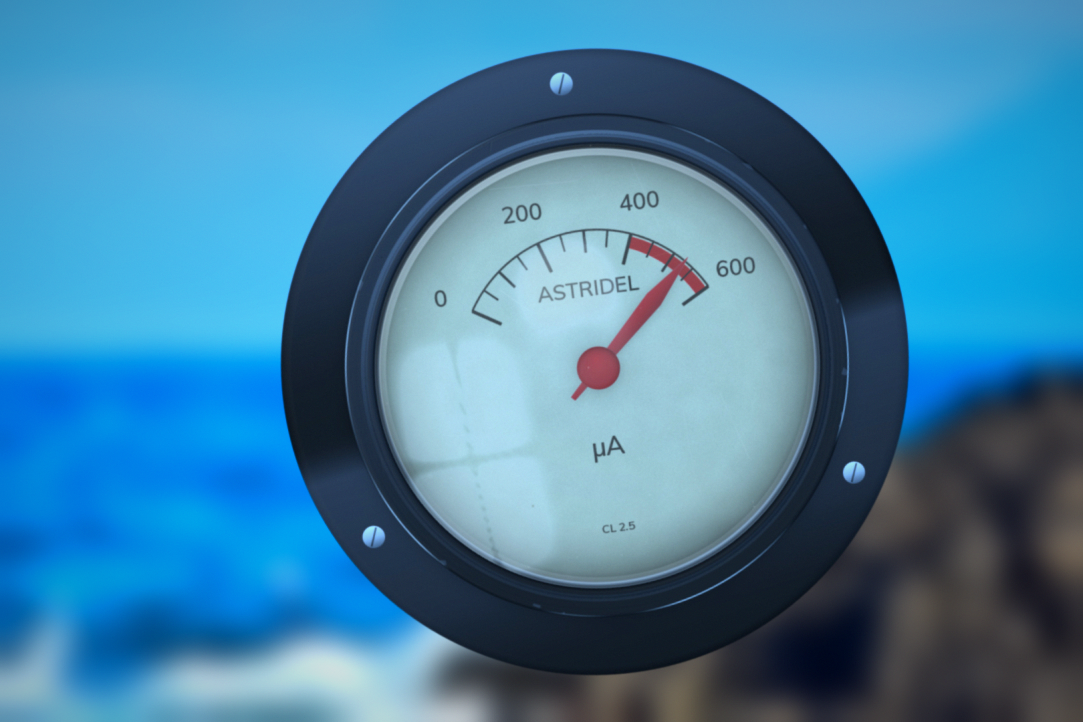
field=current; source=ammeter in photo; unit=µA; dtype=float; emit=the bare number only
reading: 525
